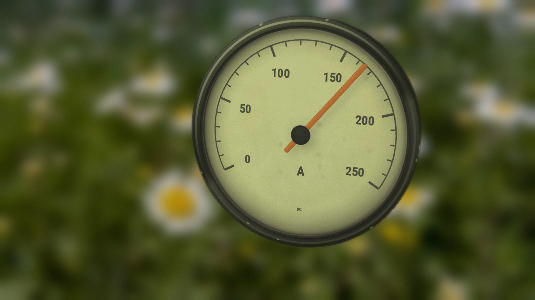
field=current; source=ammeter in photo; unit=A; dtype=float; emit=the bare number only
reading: 165
